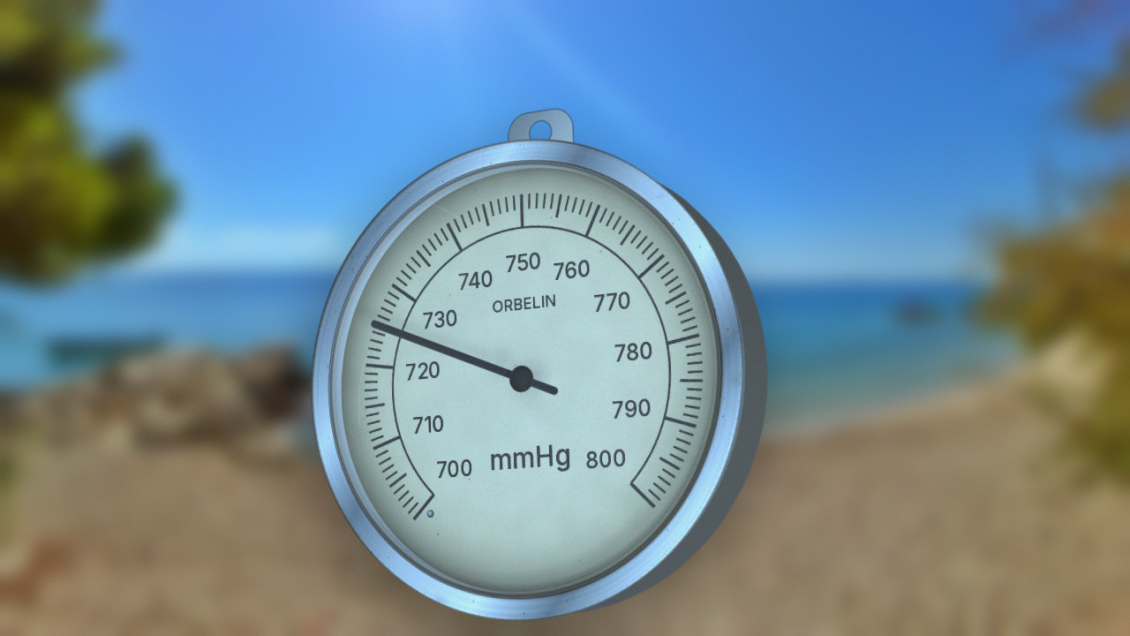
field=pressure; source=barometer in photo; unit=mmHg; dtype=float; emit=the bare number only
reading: 725
